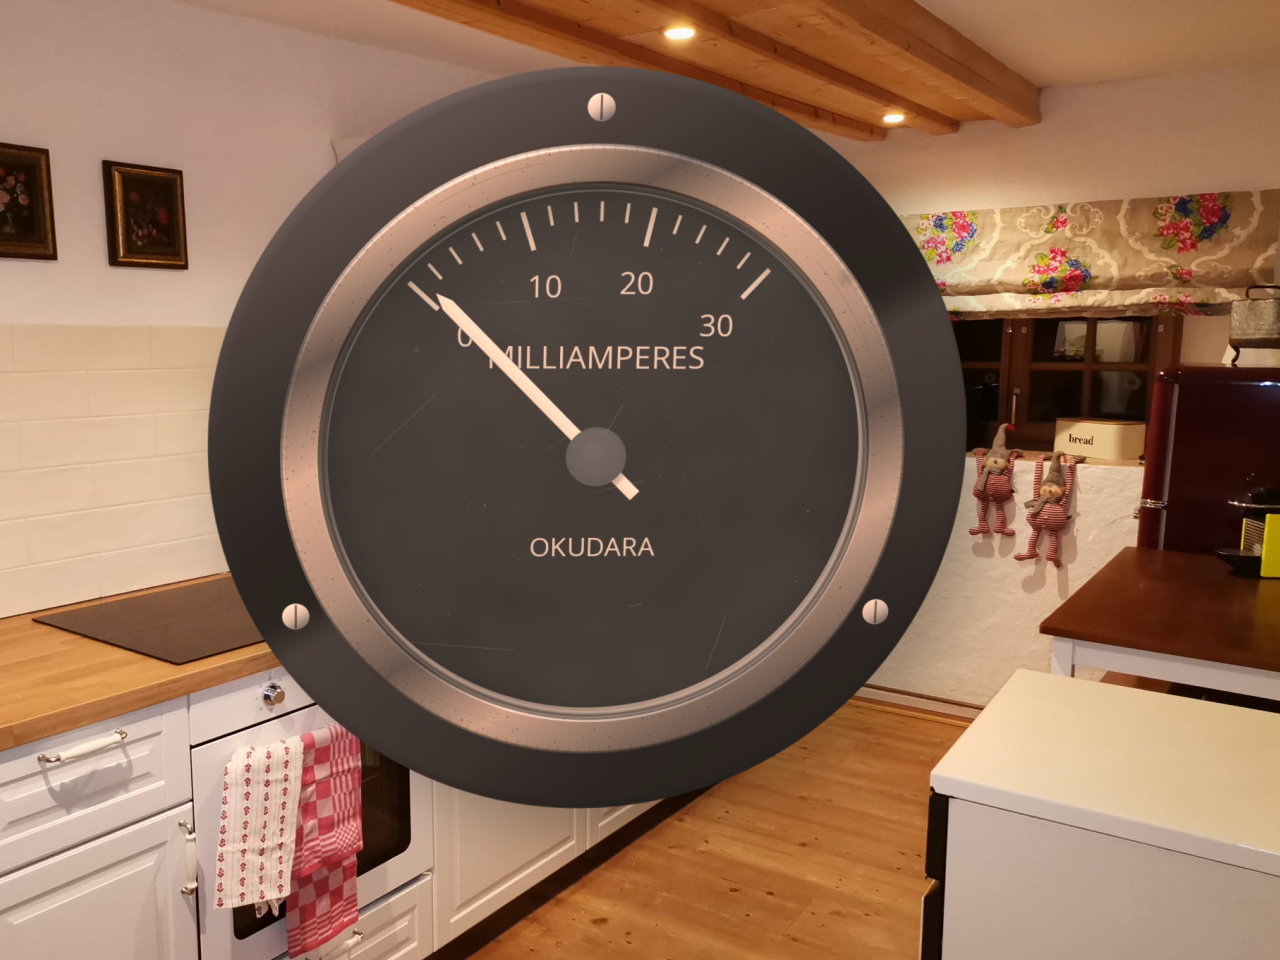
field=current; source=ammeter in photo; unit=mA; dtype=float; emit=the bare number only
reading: 1
